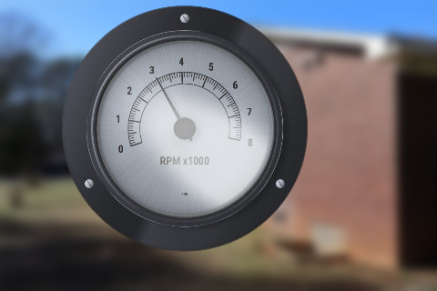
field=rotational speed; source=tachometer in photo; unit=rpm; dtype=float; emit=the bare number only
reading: 3000
